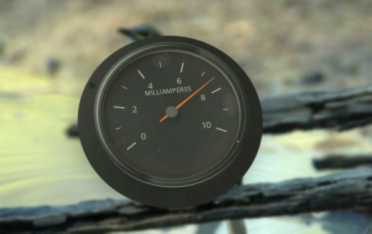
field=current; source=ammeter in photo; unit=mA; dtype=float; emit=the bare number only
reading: 7.5
